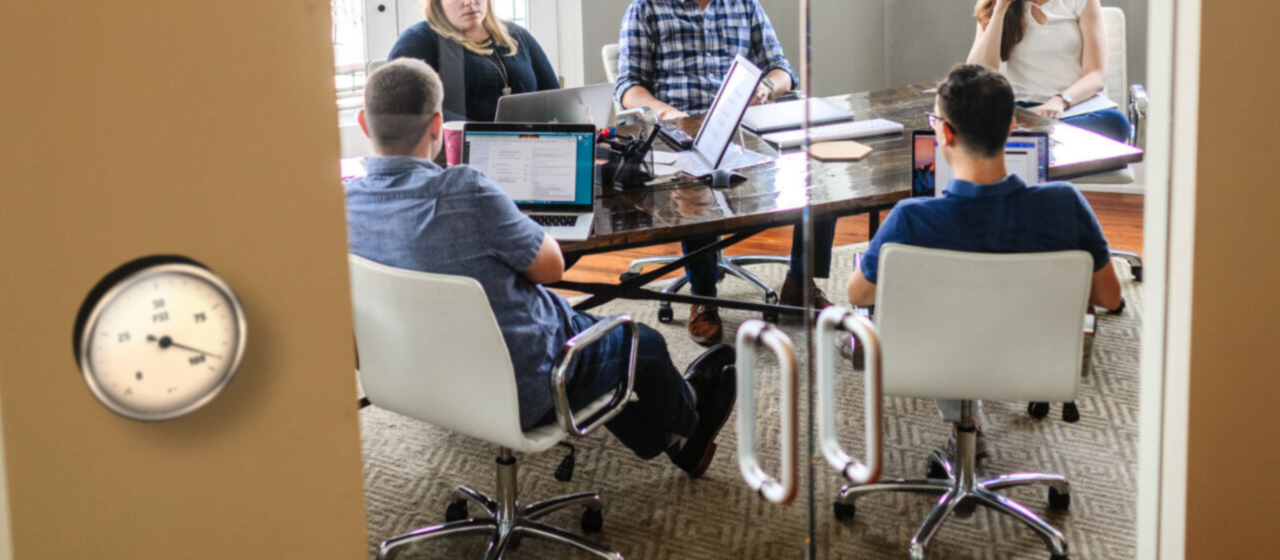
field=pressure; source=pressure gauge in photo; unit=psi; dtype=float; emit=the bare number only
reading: 95
